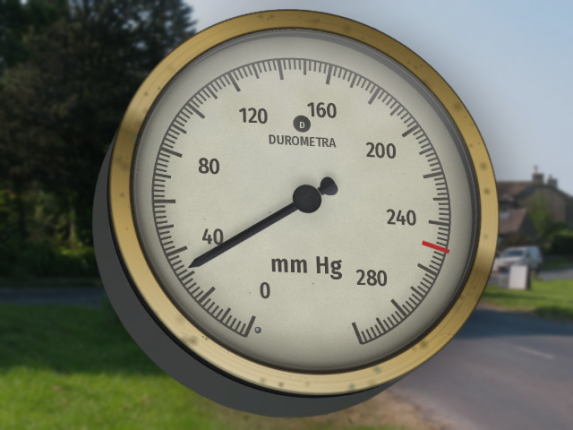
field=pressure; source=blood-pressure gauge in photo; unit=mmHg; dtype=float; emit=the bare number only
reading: 32
